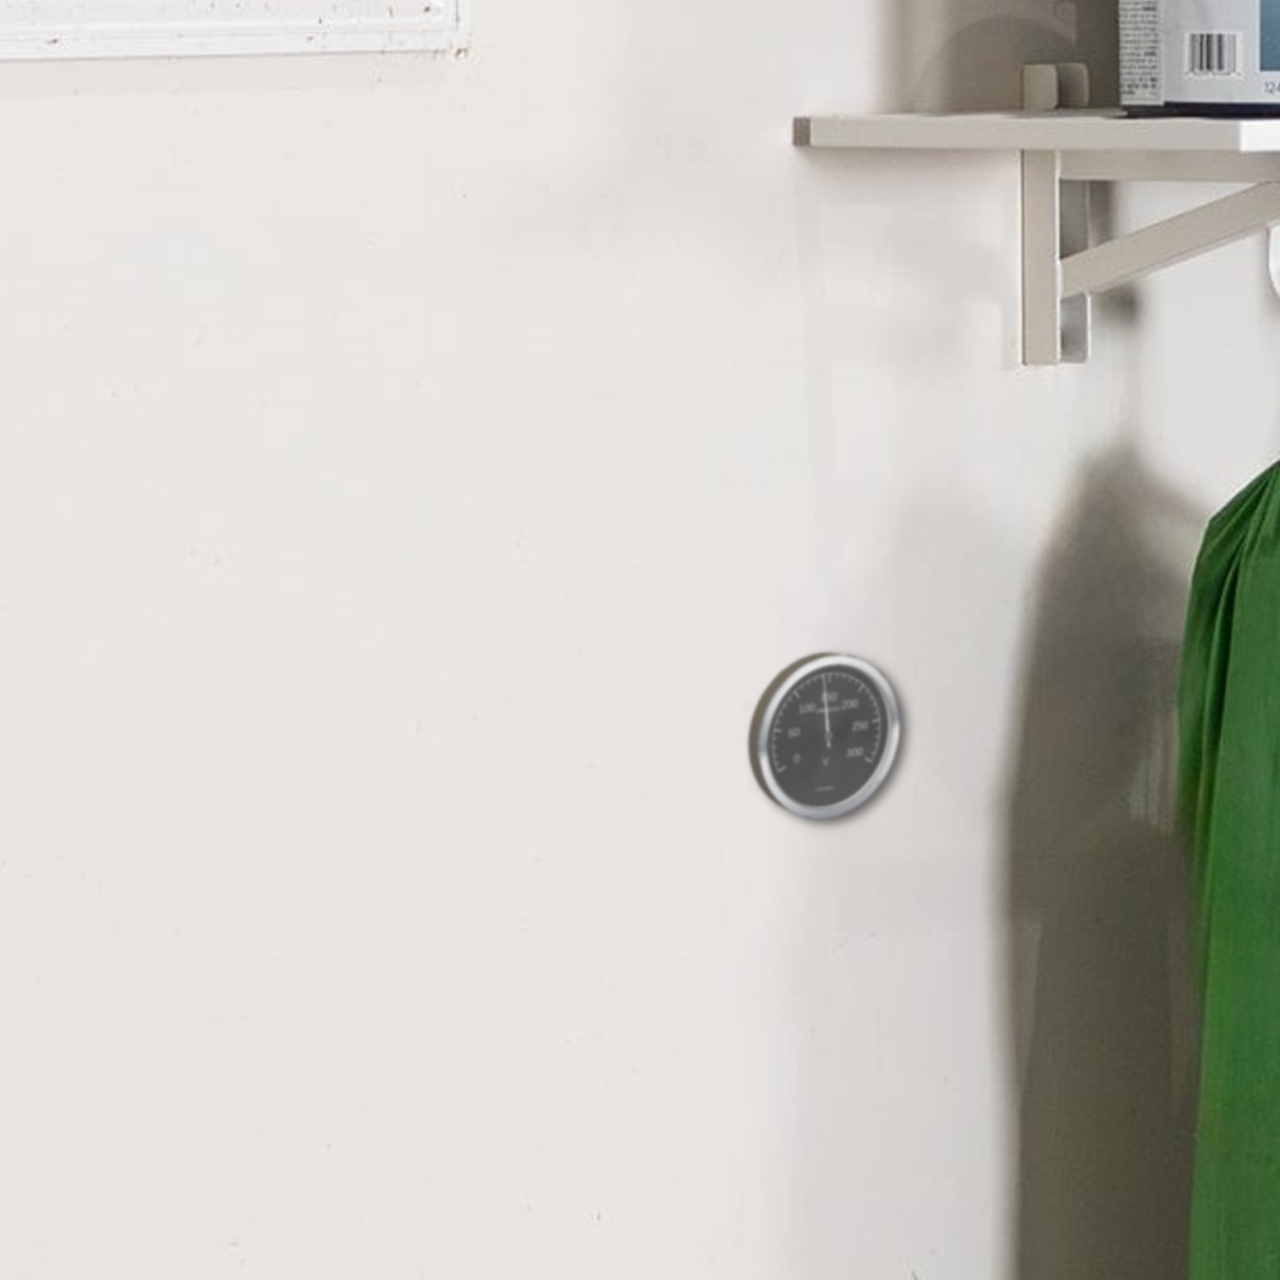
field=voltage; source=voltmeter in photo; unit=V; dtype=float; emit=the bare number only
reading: 140
